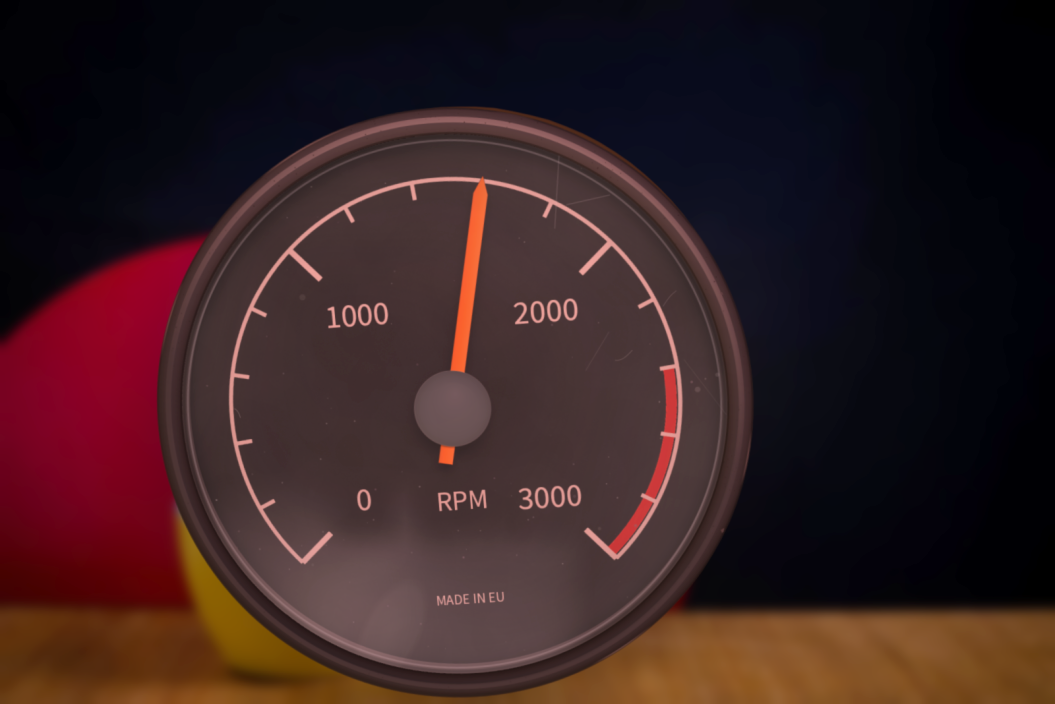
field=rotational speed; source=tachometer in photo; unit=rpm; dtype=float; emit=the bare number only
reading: 1600
